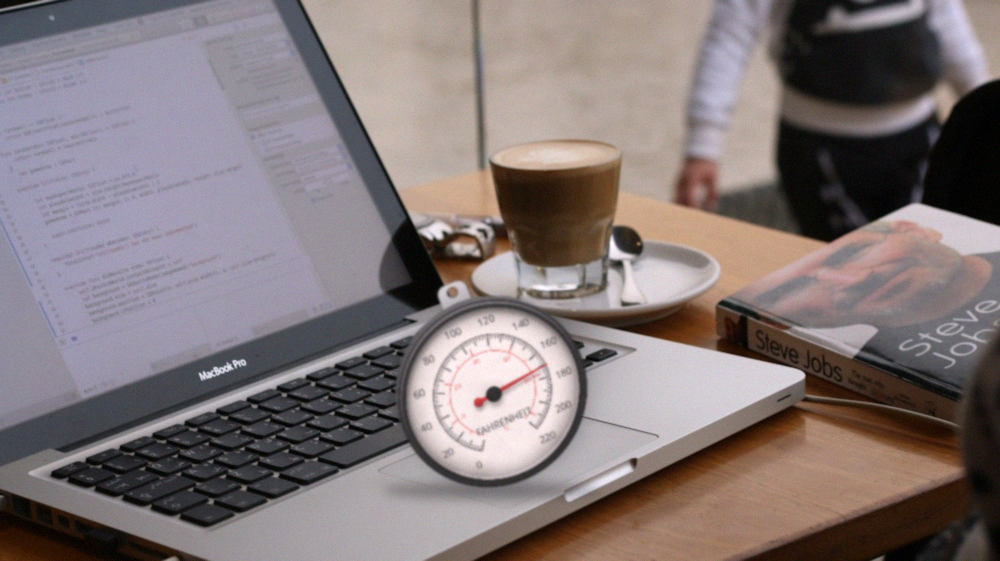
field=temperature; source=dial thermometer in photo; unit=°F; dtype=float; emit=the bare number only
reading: 170
